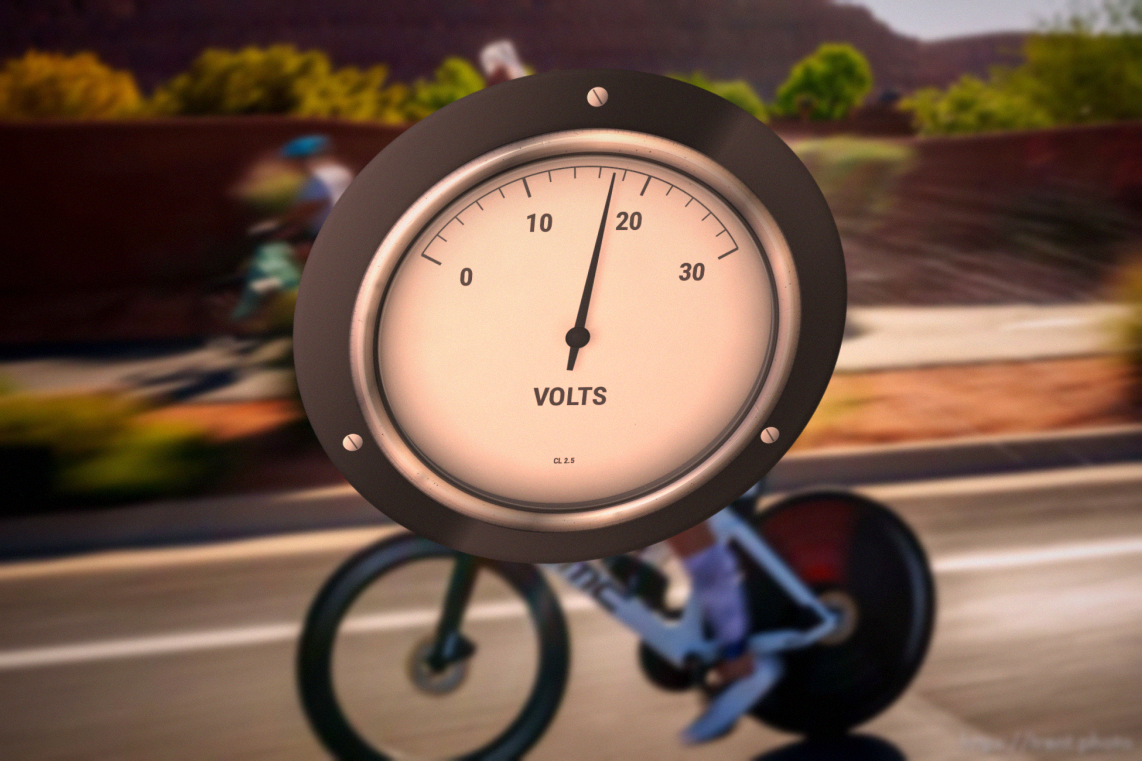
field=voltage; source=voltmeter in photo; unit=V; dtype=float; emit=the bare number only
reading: 17
